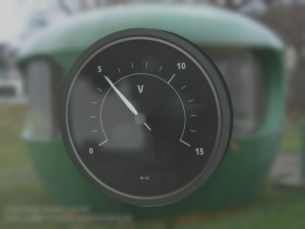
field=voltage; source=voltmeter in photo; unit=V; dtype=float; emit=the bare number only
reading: 5
